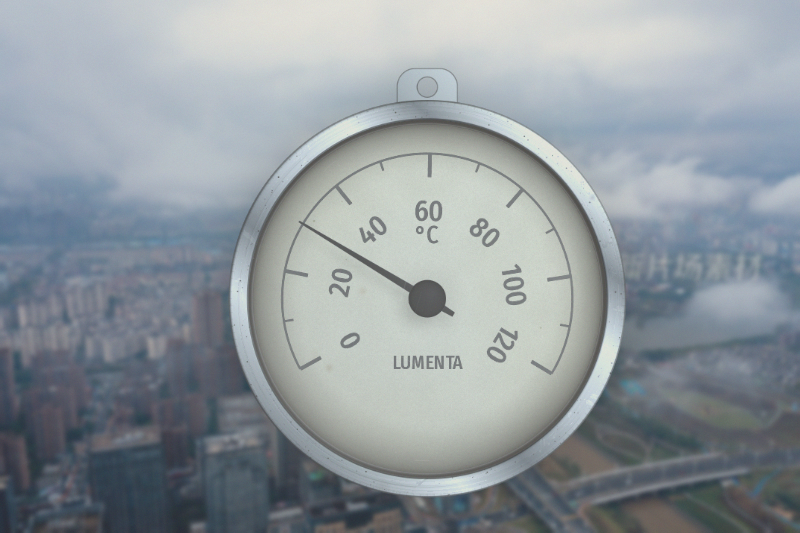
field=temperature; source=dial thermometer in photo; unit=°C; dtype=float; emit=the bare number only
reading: 30
